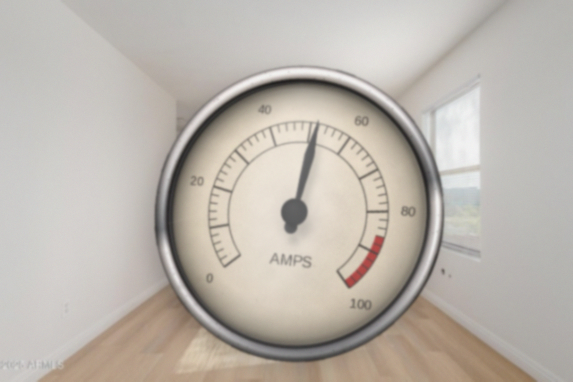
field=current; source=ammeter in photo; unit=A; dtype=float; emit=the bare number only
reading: 52
